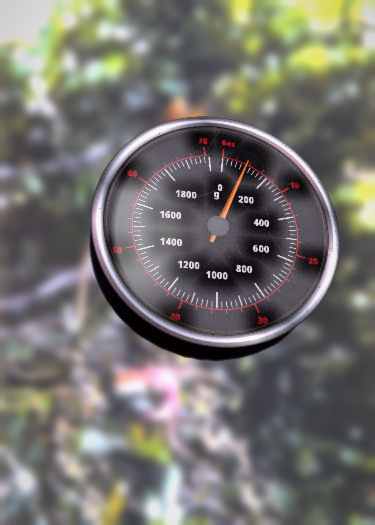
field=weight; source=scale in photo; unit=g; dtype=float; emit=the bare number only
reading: 100
